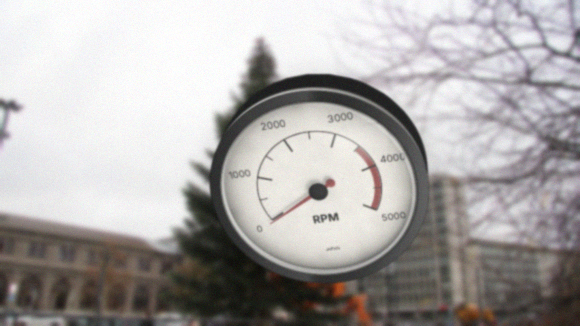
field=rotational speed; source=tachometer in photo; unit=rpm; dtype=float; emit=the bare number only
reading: 0
